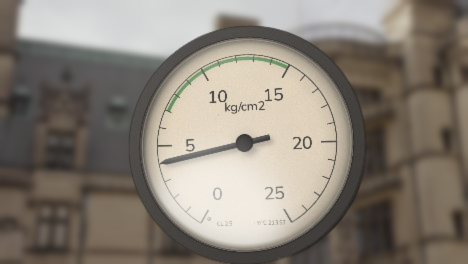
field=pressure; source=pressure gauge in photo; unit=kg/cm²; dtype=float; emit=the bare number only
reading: 4
